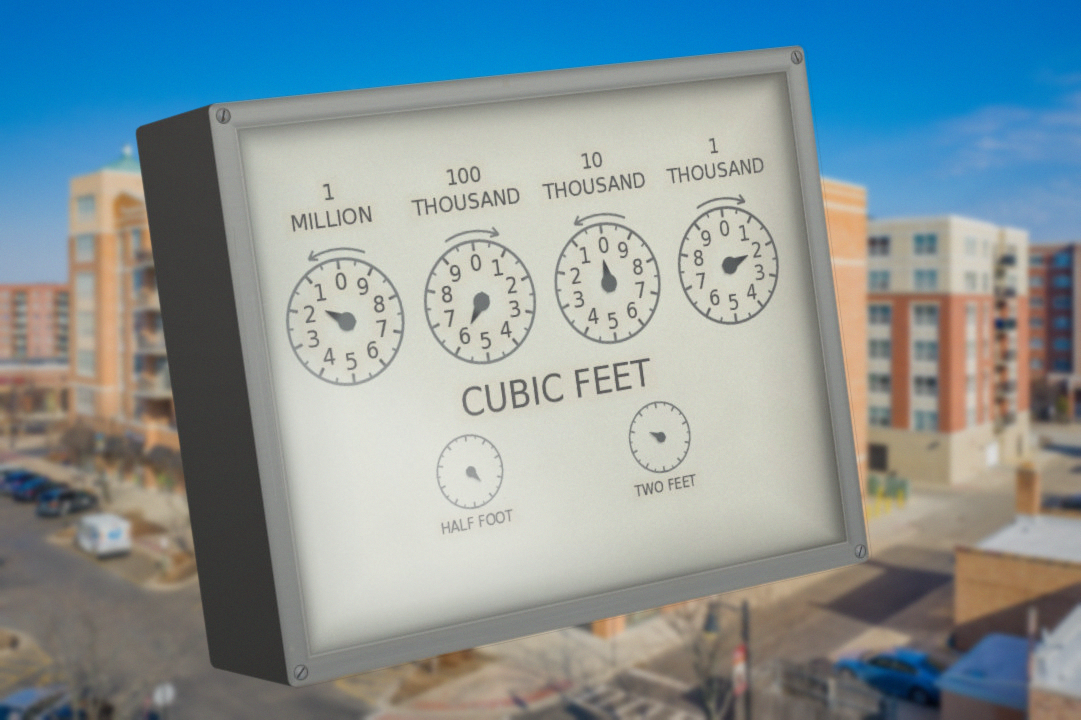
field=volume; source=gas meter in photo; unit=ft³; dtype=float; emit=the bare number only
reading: 160200
